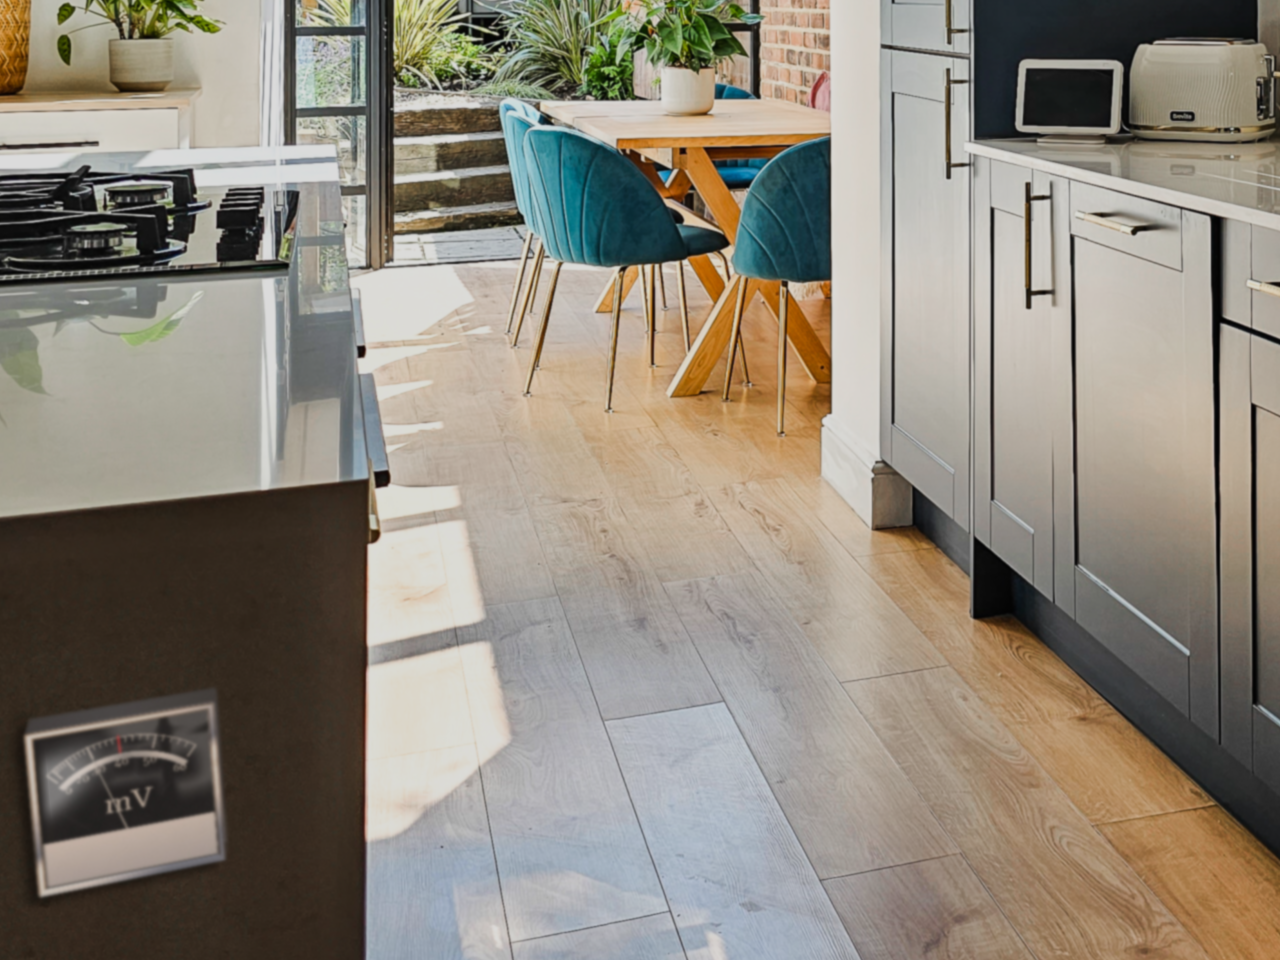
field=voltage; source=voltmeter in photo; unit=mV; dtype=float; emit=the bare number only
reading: 30
